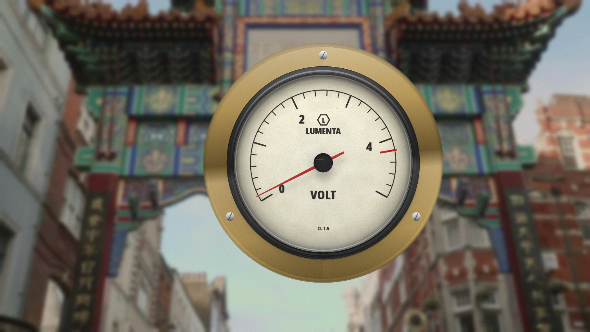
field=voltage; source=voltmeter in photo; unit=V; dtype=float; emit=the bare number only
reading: 0.1
